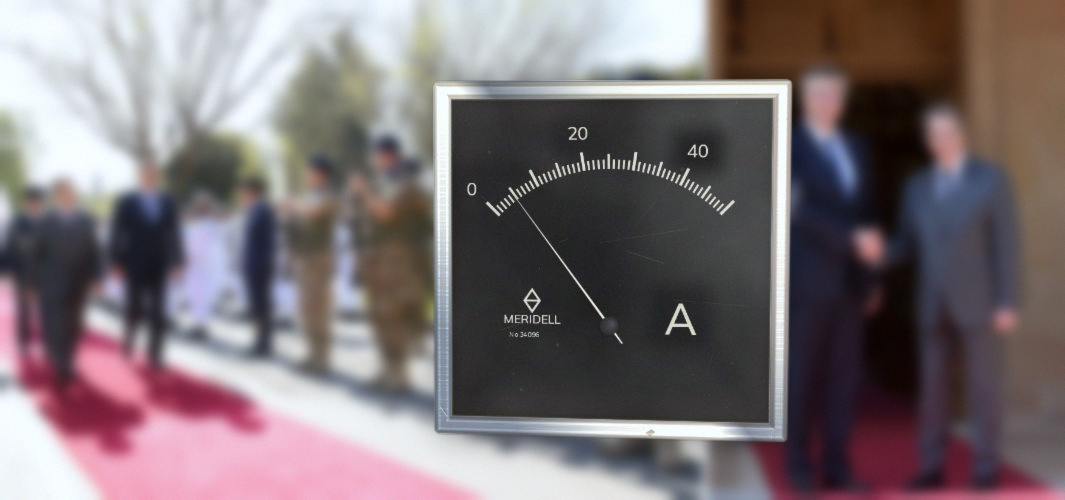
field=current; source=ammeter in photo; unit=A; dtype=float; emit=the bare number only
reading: 5
